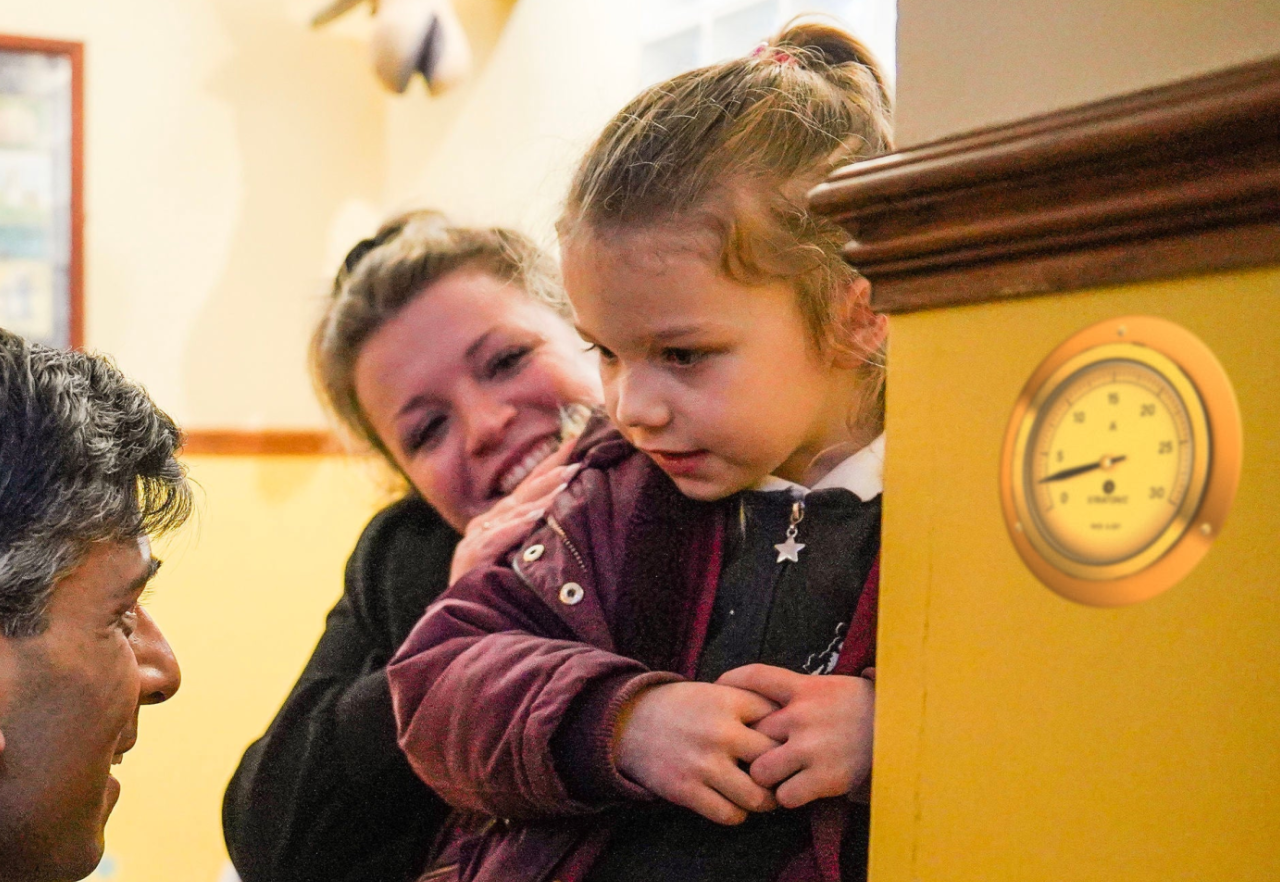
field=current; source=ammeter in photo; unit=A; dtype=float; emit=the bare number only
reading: 2.5
